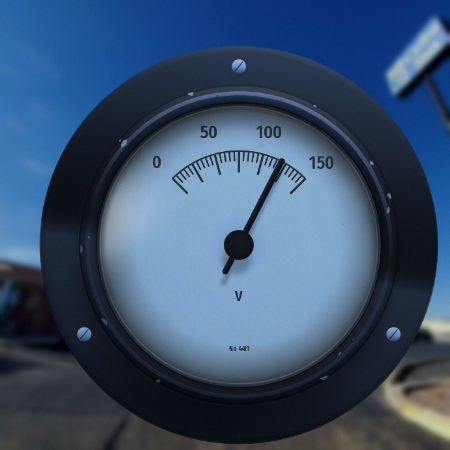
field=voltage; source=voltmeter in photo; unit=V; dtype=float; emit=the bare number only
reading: 120
